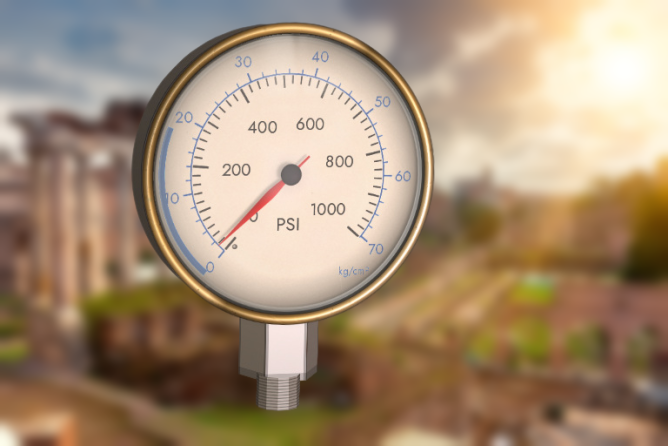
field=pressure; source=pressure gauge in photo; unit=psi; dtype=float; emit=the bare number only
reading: 20
